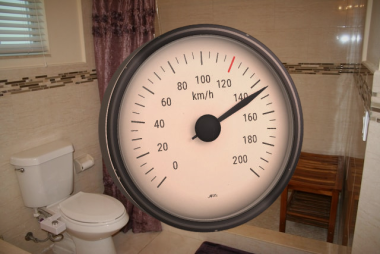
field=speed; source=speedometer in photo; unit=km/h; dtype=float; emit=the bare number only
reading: 145
